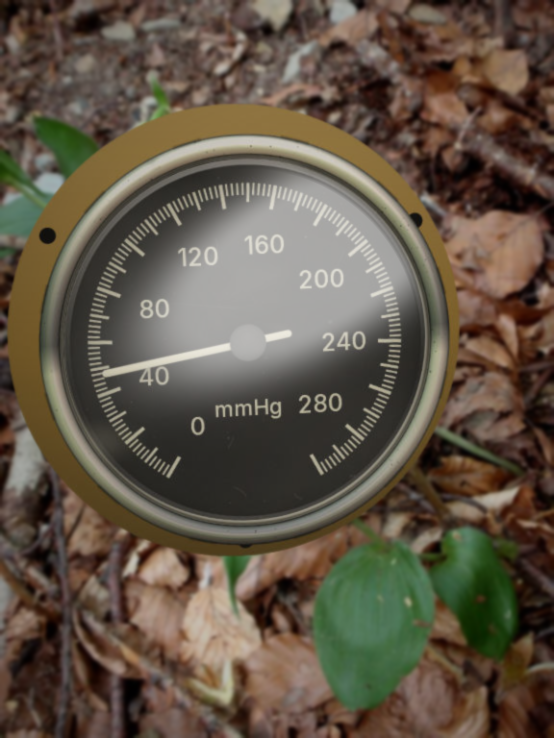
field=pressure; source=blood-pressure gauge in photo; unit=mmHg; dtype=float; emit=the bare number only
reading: 48
